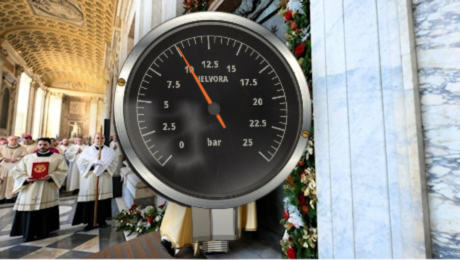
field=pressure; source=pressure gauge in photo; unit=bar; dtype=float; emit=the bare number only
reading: 10
